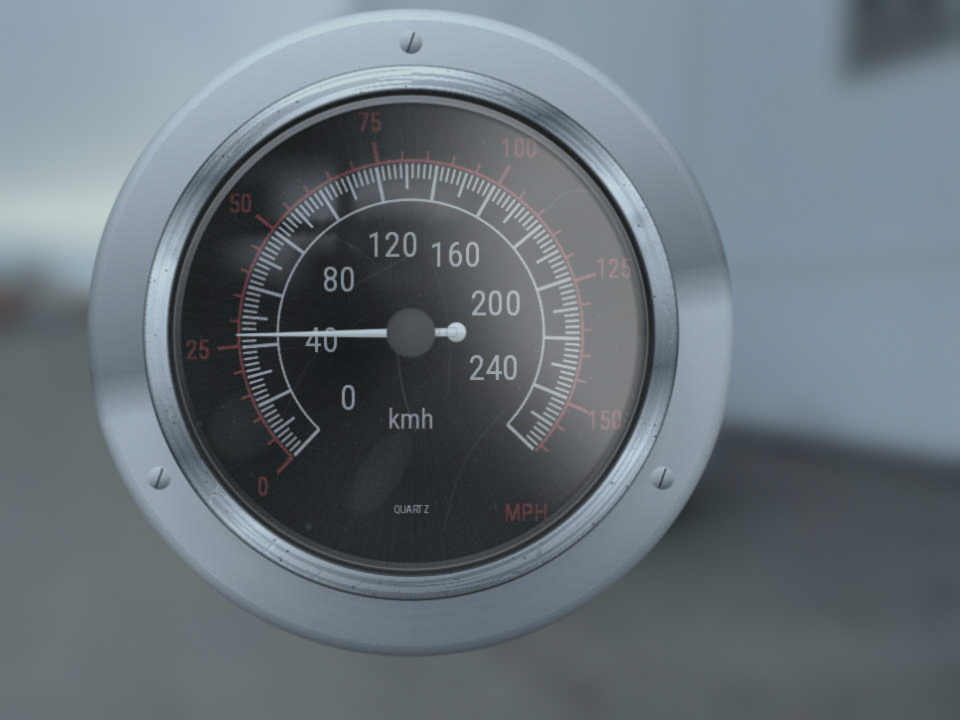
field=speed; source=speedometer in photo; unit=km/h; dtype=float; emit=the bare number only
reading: 44
